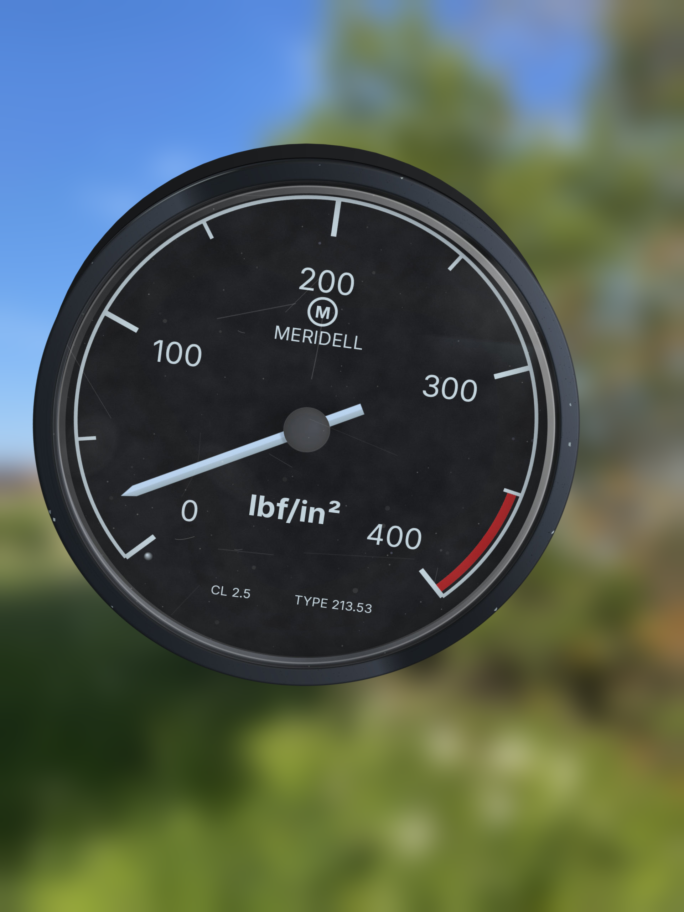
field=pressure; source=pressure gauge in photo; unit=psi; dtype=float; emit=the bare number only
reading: 25
